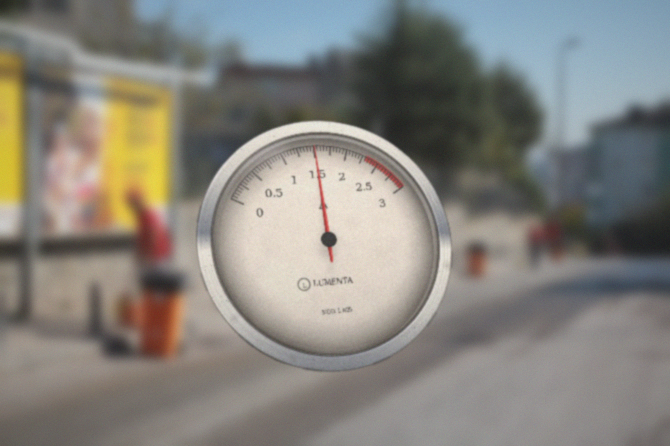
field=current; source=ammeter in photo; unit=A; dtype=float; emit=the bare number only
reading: 1.5
